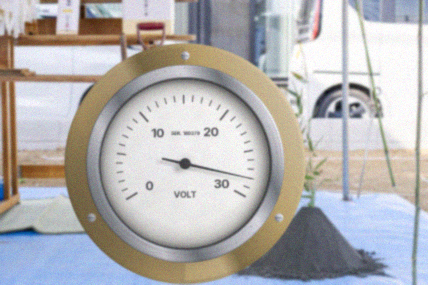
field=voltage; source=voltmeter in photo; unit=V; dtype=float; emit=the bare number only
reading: 28
